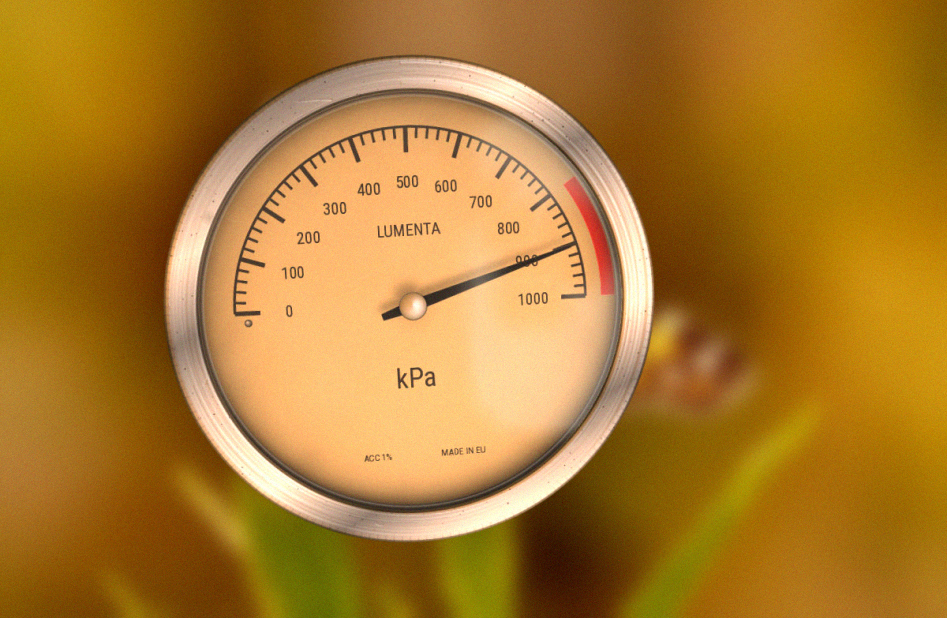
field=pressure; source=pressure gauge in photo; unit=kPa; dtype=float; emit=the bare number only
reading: 900
